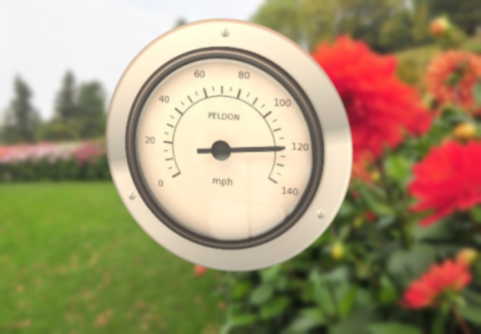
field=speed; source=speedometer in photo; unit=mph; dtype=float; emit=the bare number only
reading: 120
